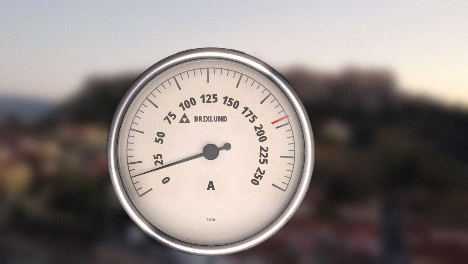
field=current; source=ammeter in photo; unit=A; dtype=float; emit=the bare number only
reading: 15
